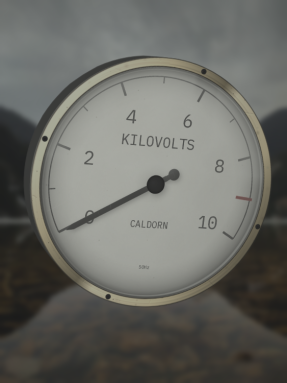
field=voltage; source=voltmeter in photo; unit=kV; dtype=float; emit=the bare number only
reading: 0
